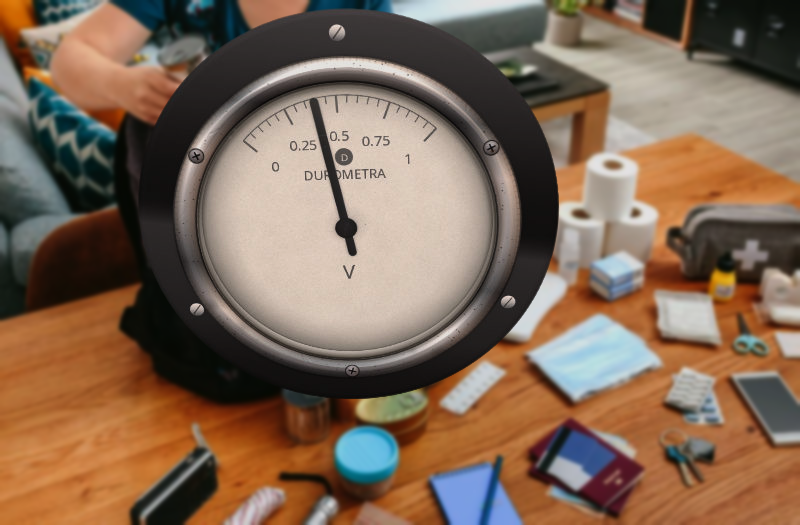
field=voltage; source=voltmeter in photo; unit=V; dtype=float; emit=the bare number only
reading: 0.4
